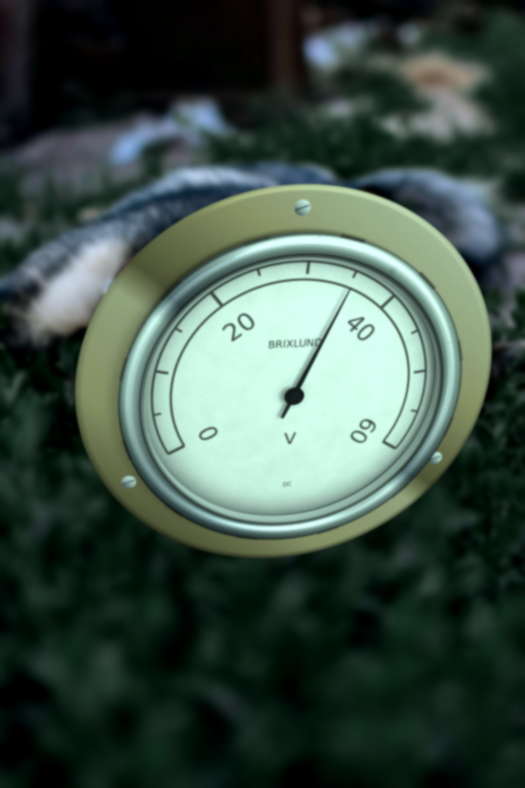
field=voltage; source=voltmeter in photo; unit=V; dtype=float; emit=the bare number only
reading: 35
